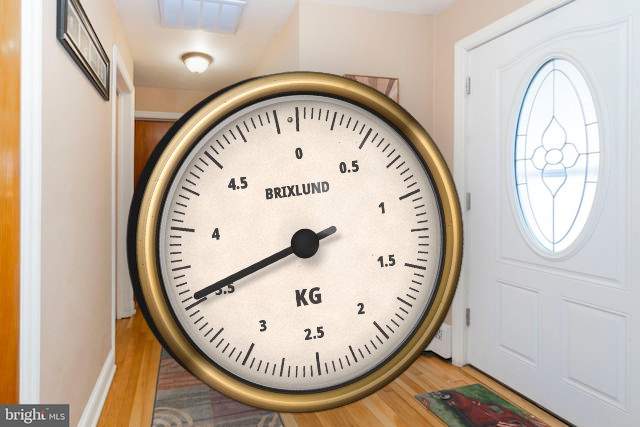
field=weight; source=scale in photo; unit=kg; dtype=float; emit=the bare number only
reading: 3.55
